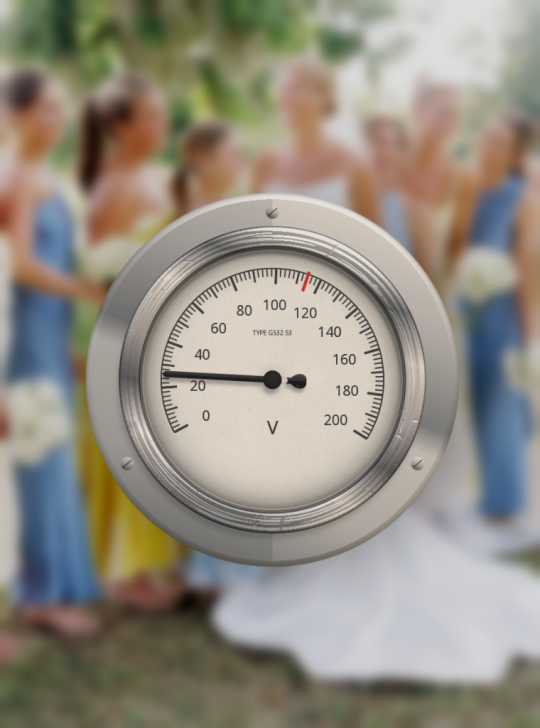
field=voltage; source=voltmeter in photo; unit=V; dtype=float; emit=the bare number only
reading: 26
